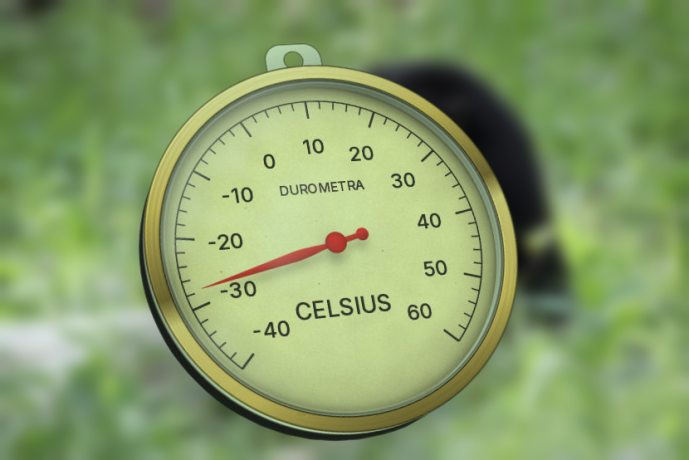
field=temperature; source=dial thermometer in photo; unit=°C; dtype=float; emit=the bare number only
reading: -28
